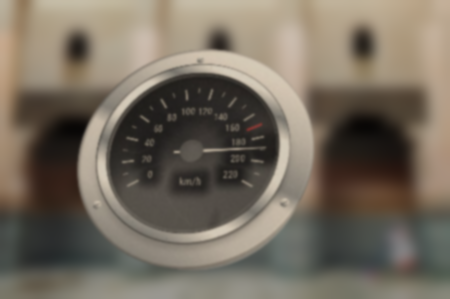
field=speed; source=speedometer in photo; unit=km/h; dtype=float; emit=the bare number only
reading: 190
